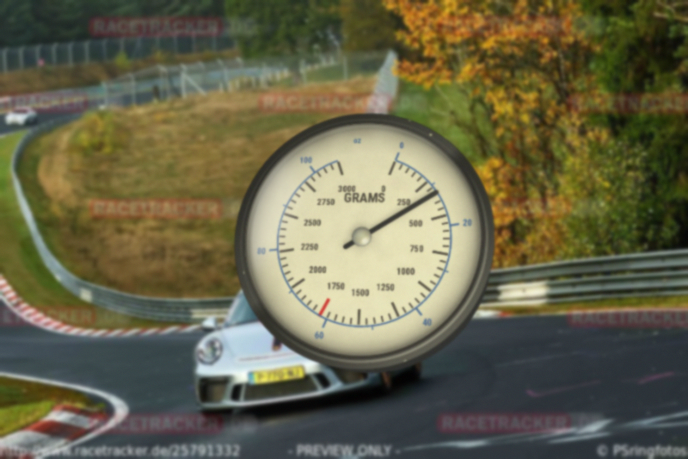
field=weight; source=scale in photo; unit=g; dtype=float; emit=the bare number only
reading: 350
